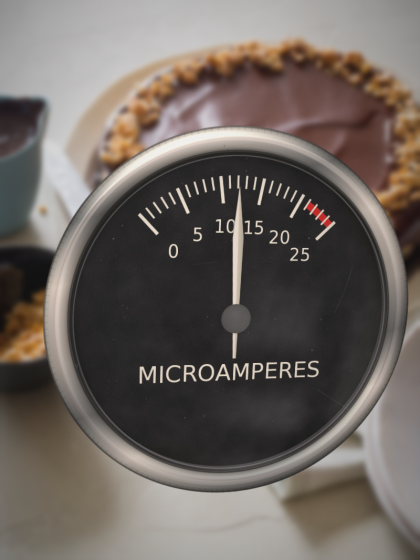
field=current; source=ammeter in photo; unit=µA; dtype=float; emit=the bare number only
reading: 12
